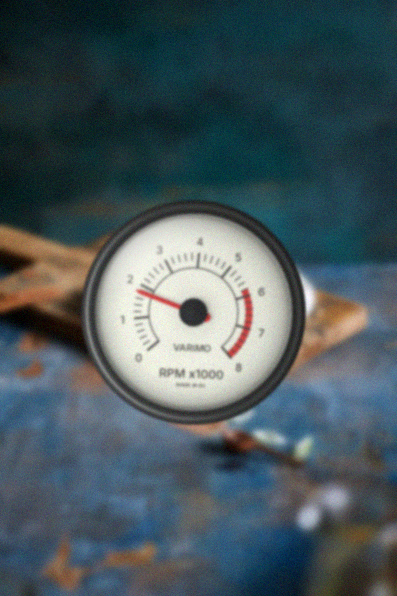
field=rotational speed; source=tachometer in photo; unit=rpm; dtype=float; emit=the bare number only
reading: 1800
